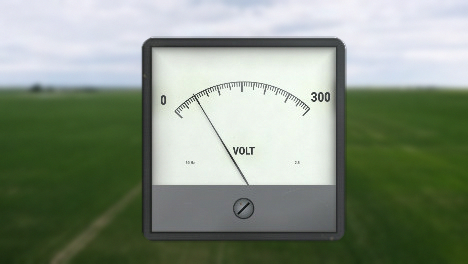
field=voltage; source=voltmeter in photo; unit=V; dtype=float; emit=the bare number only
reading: 50
